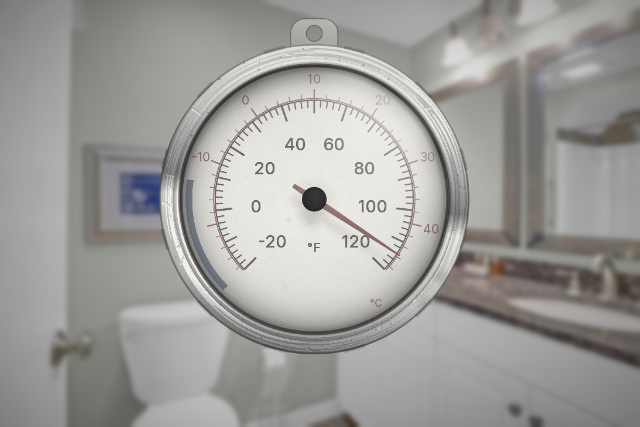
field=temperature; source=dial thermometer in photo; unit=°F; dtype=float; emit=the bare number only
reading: 114
